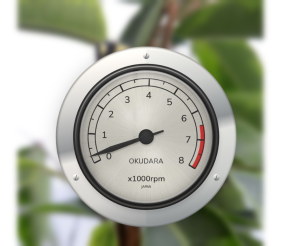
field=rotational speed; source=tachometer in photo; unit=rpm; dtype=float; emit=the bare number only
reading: 250
